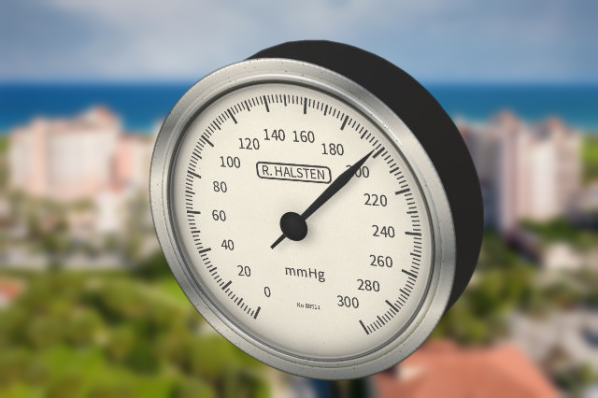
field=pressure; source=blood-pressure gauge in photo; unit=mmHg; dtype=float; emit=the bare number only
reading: 198
